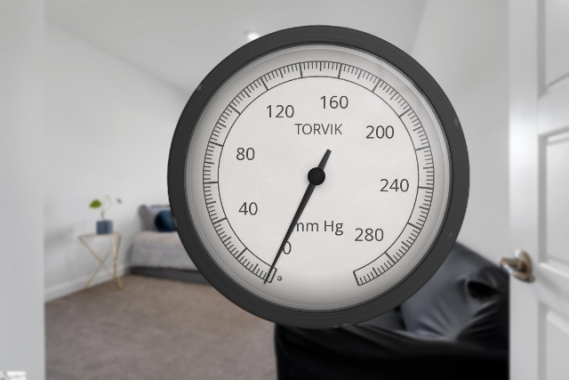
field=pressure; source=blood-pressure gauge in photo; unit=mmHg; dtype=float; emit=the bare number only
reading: 2
